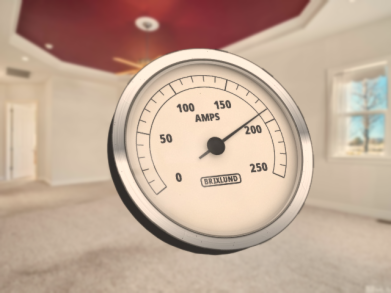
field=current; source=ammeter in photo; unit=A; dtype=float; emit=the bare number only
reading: 190
